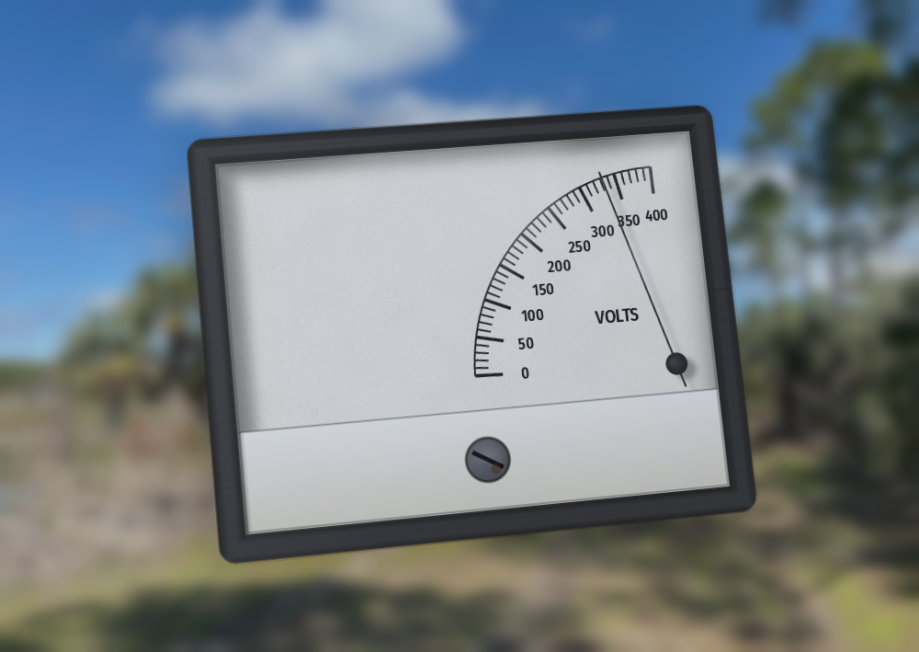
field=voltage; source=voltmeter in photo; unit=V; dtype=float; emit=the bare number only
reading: 330
